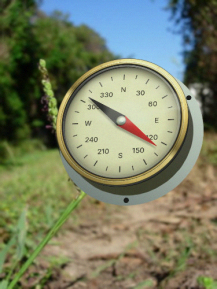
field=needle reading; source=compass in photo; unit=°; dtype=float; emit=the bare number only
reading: 127.5
